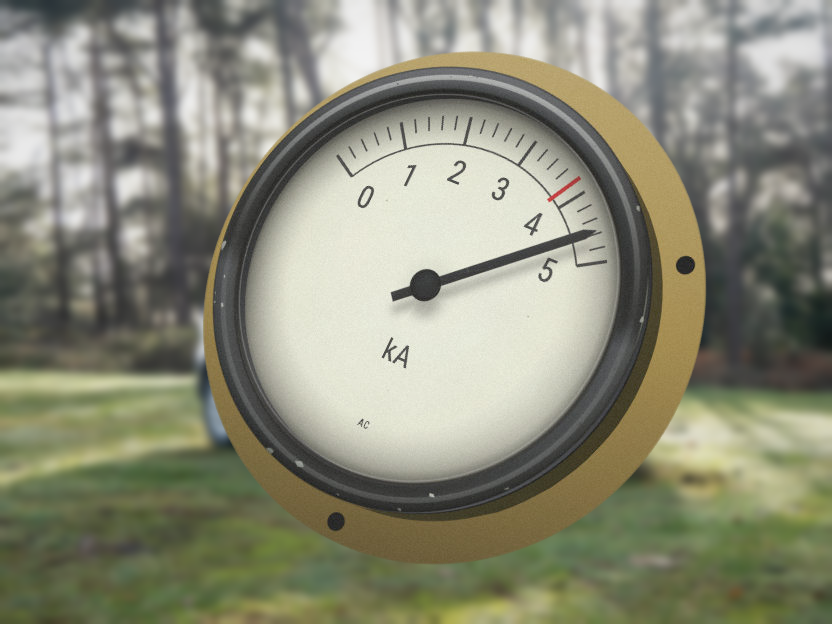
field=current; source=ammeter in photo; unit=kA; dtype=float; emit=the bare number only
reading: 4.6
